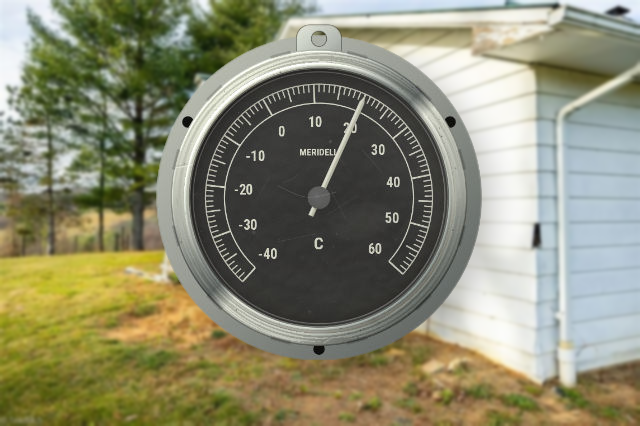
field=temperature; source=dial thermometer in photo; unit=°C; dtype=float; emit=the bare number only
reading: 20
